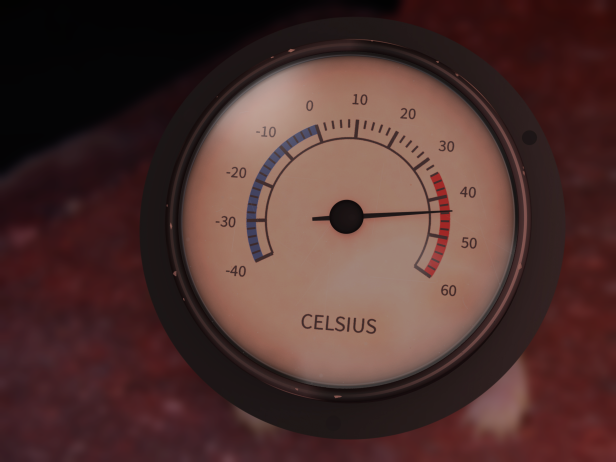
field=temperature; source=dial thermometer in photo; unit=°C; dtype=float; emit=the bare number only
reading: 44
